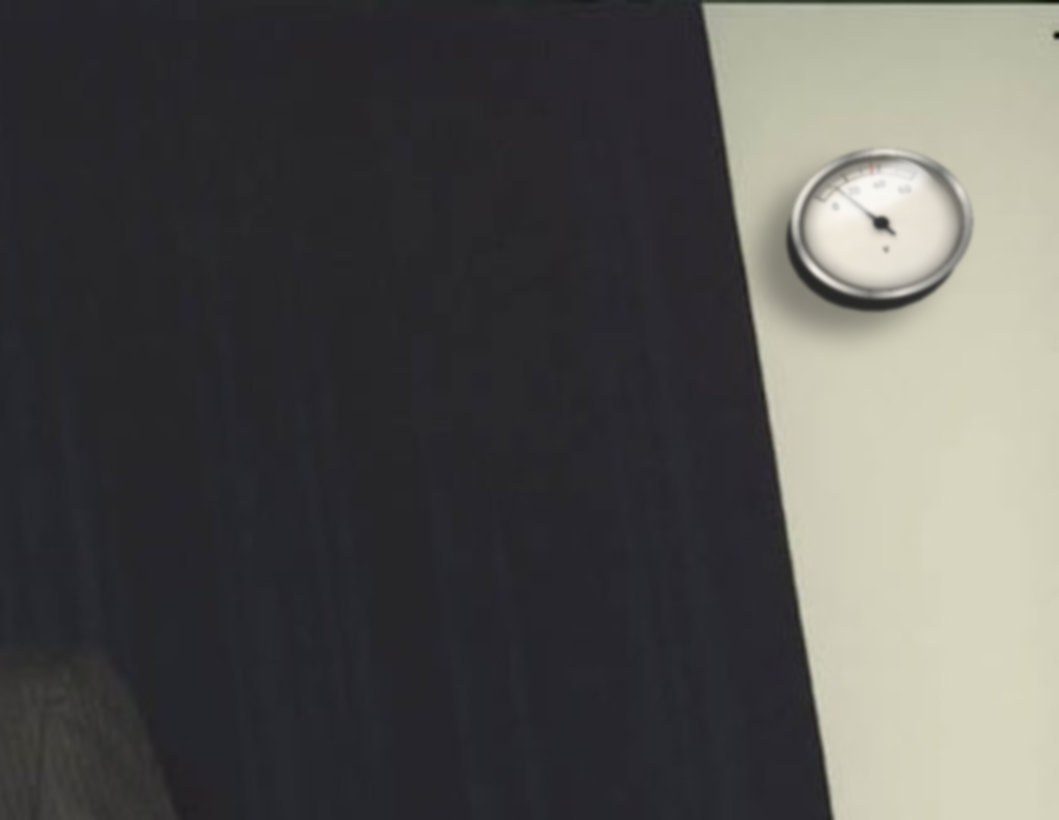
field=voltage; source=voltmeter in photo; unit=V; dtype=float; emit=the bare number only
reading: 10
